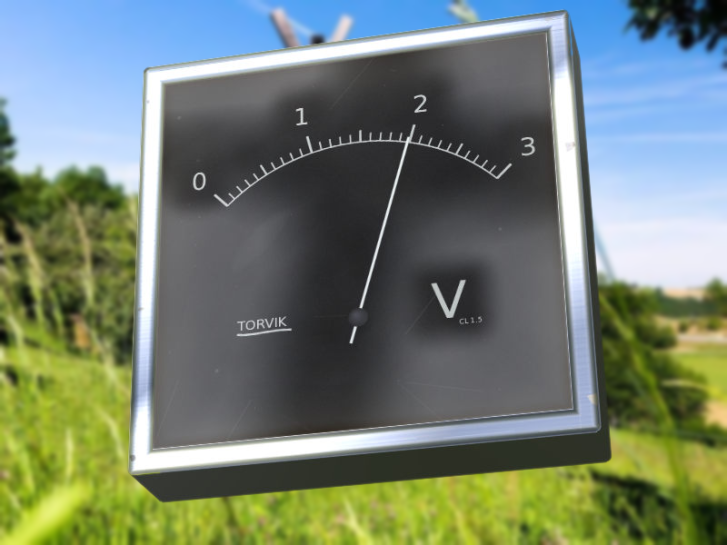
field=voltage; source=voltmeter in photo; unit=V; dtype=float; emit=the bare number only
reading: 2
